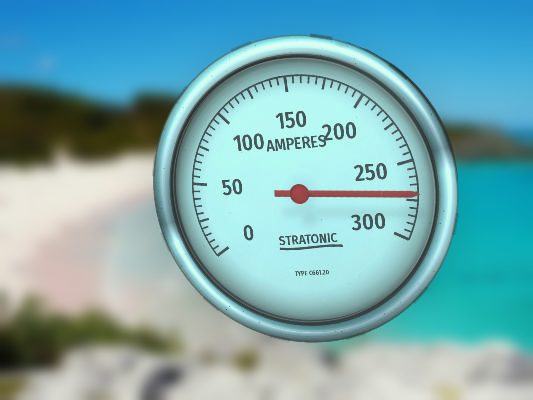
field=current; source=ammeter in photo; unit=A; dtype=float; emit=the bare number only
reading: 270
